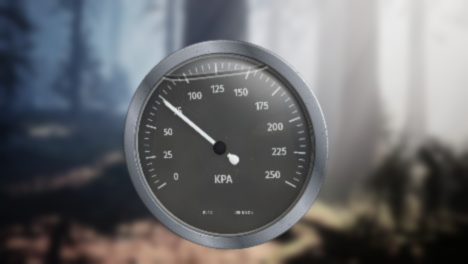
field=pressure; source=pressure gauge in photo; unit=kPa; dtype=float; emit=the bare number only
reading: 75
